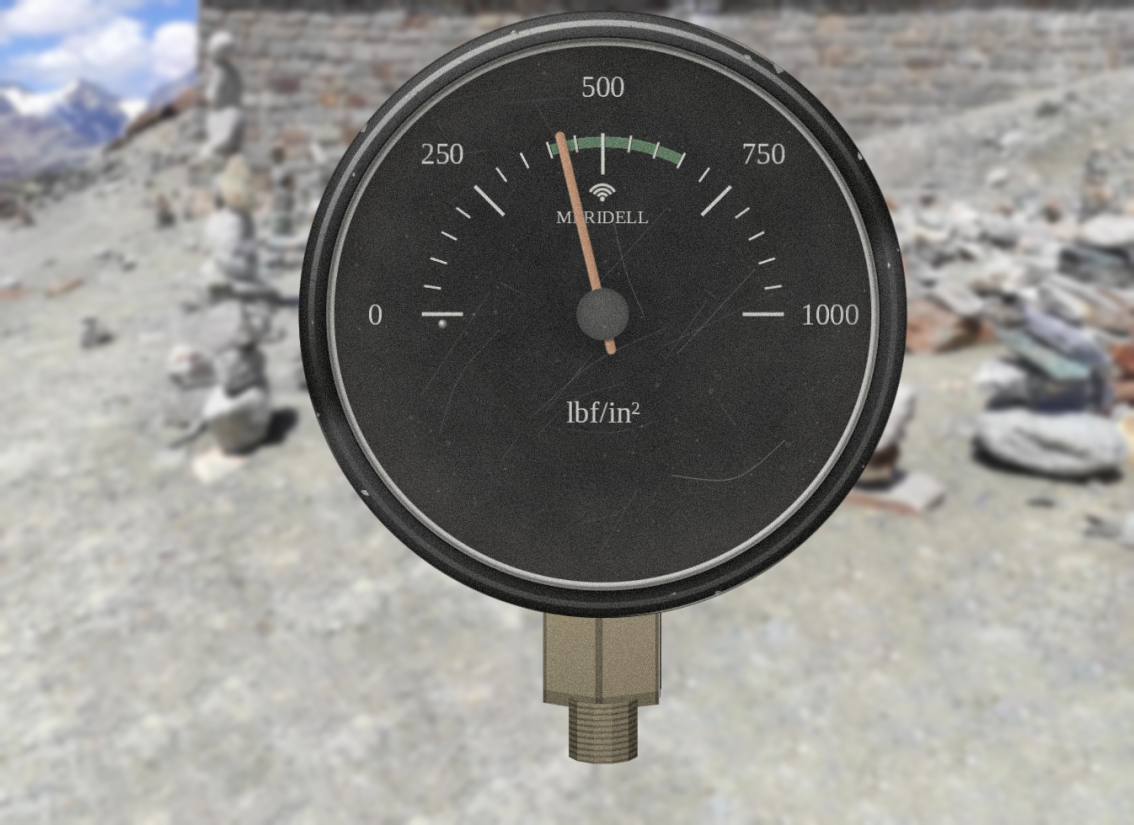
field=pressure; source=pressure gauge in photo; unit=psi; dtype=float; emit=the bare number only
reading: 425
